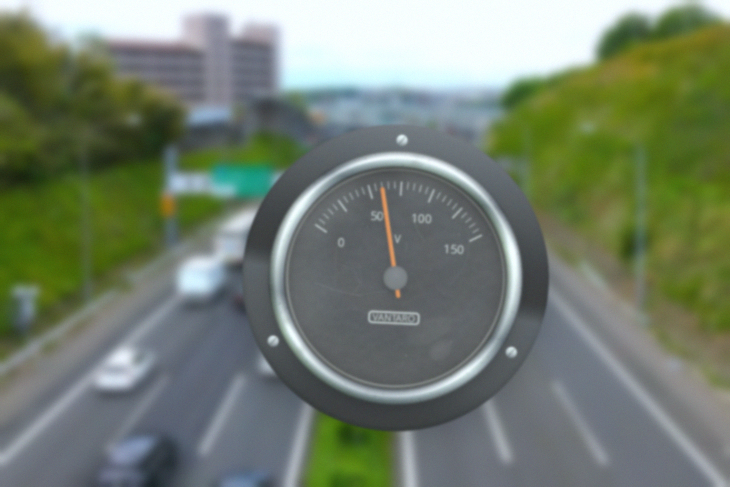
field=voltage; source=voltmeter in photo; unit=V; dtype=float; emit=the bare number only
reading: 60
